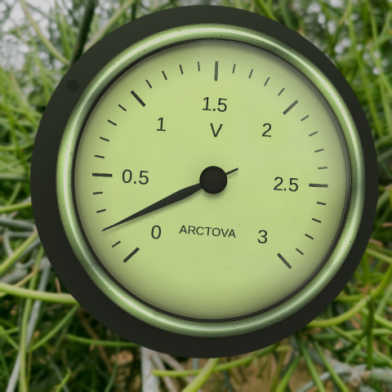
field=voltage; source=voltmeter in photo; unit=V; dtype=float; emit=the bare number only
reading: 0.2
